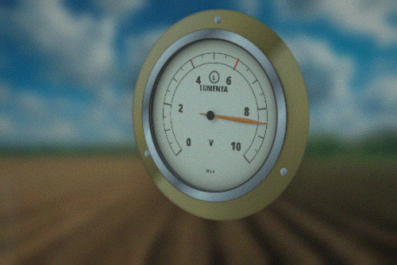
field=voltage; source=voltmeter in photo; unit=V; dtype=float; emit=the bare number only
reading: 8.5
